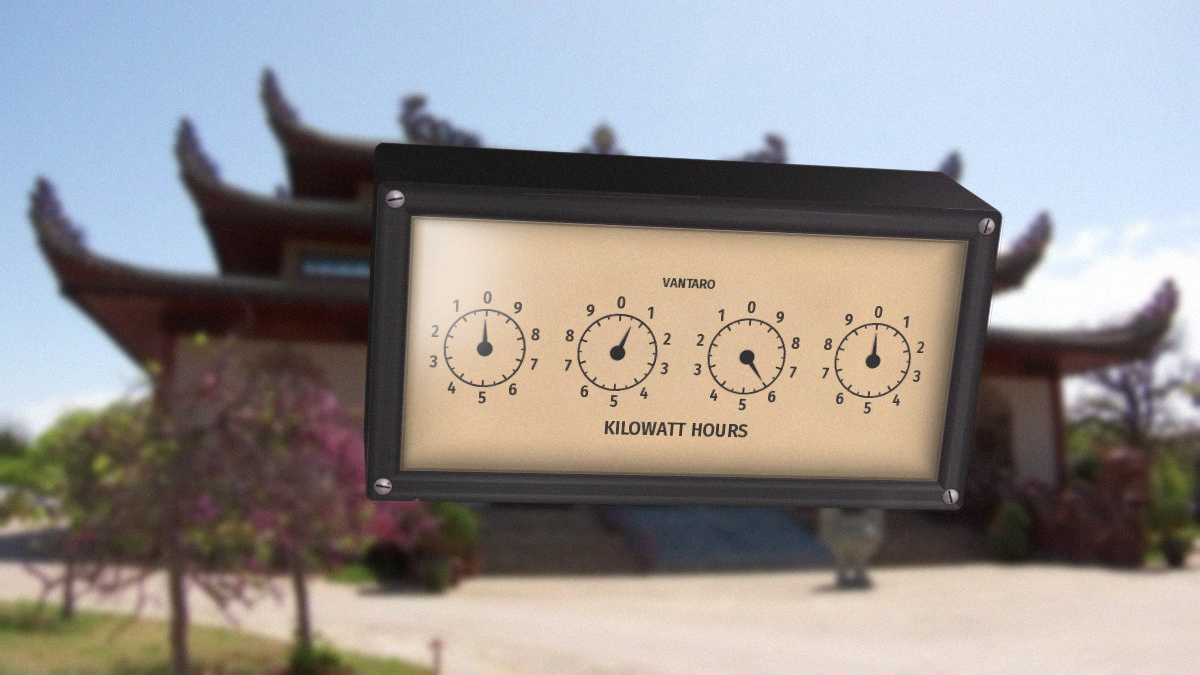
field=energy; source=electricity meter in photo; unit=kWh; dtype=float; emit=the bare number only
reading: 60
